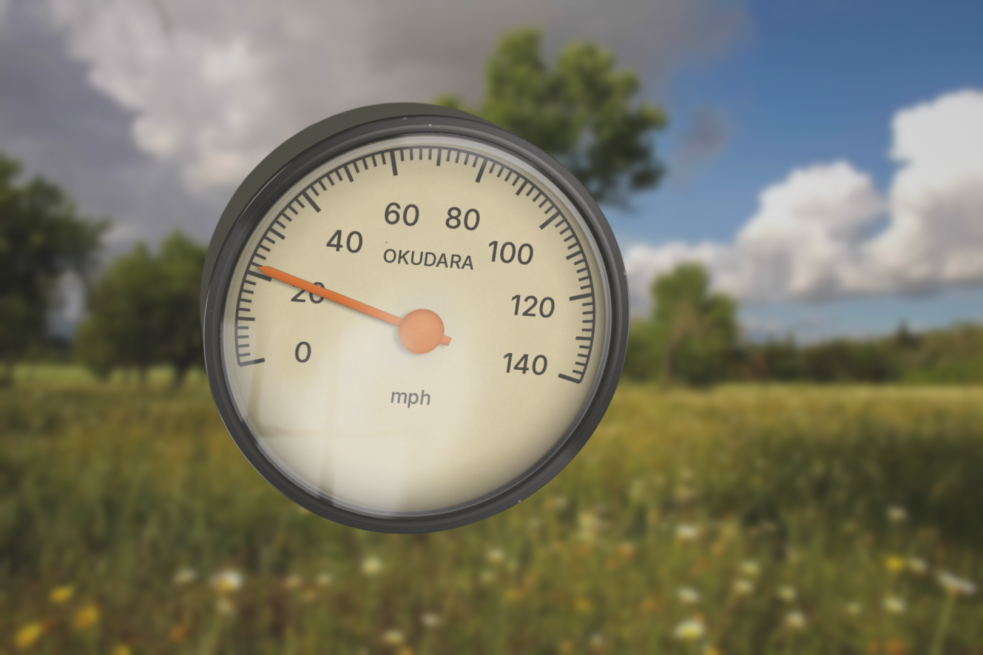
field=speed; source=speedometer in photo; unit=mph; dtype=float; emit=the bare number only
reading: 22
